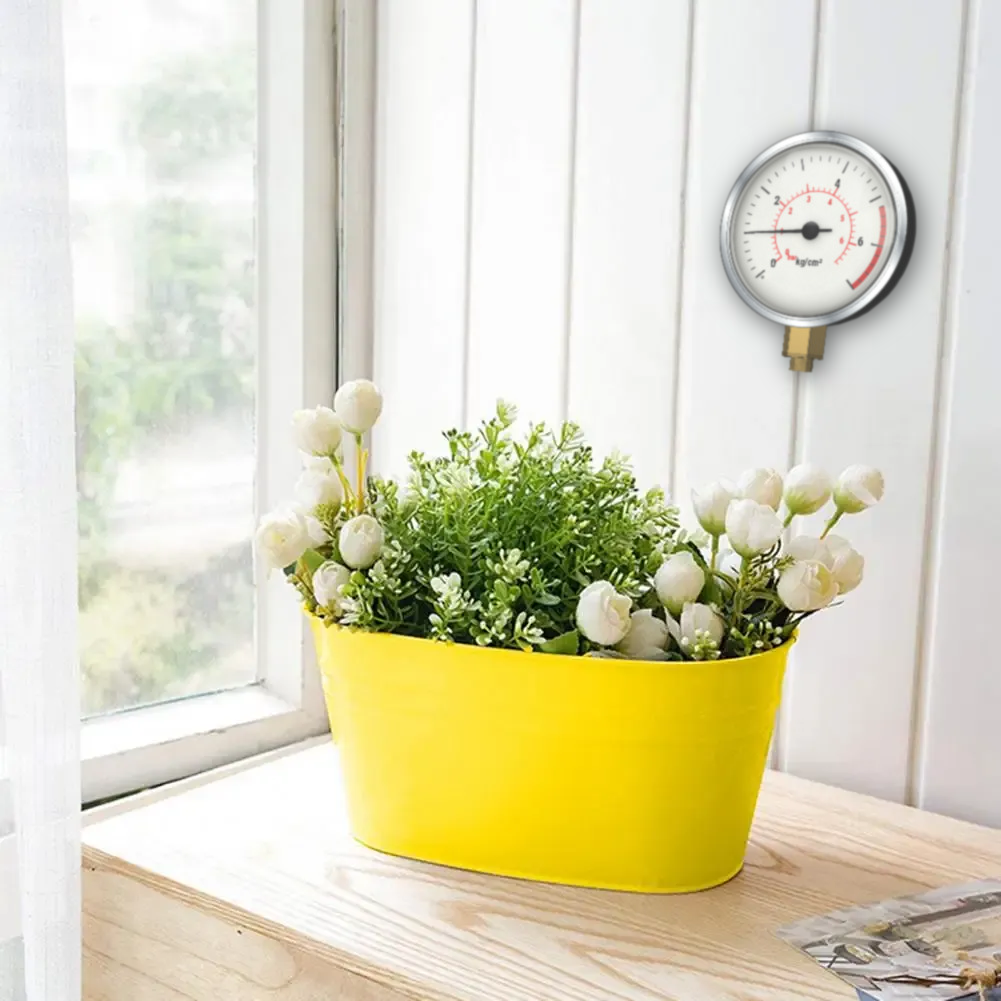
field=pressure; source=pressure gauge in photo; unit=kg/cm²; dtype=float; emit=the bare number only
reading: 1
